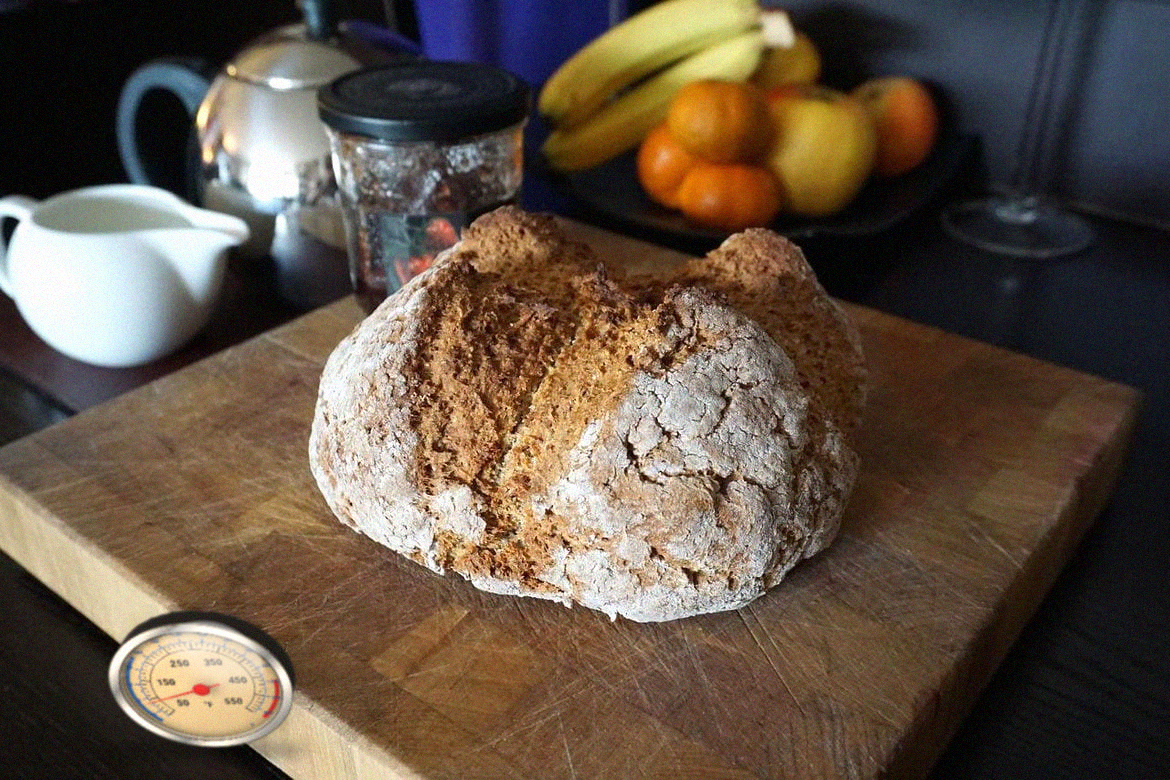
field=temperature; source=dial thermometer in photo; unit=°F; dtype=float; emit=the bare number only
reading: 100
